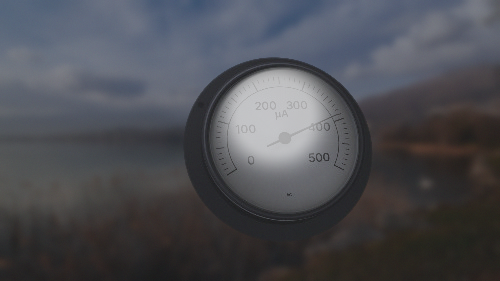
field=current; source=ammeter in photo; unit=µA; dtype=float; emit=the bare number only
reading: 390
